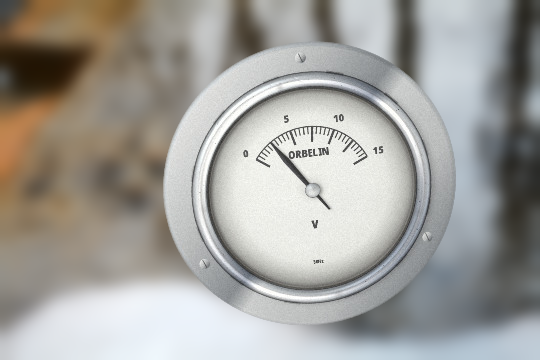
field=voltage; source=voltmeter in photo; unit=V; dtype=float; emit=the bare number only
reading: 2.5
